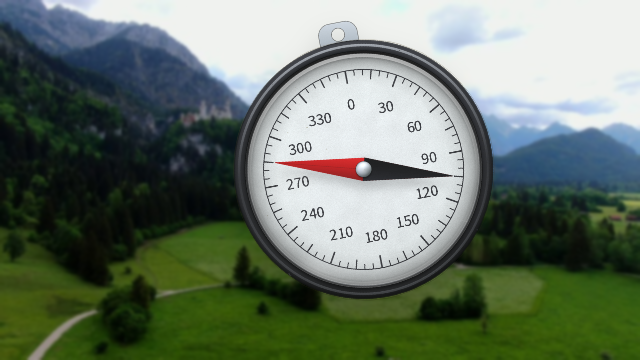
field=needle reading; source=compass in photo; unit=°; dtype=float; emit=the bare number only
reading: 285
